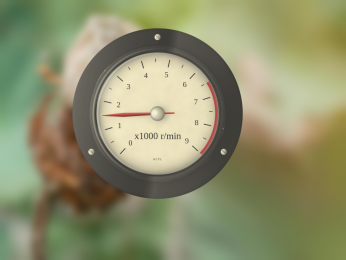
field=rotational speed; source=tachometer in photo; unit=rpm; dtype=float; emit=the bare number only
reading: 1500
